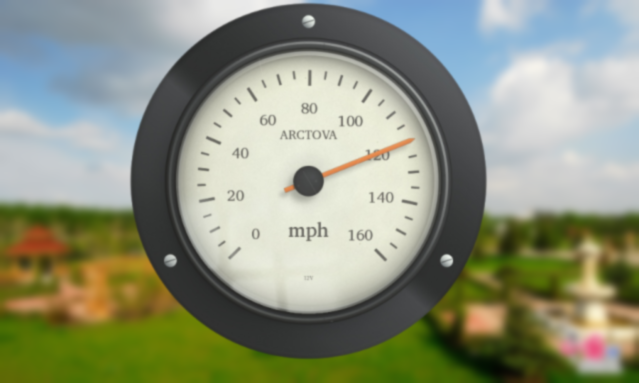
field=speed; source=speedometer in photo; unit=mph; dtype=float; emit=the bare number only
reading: 120
